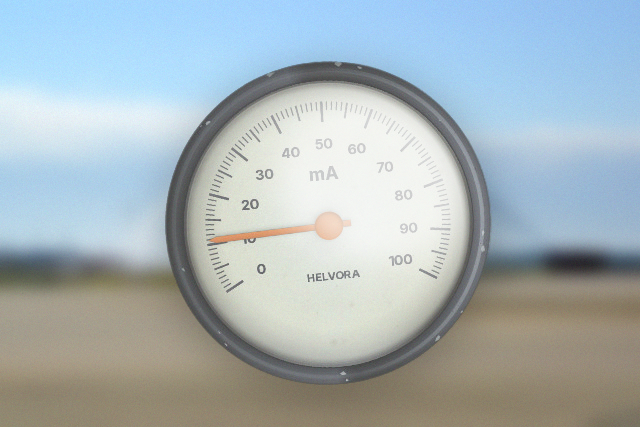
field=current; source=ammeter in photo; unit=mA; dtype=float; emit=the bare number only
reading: 11
